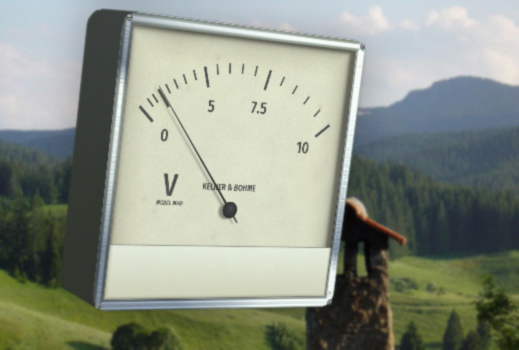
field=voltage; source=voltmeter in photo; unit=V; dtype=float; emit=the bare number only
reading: 2.5
